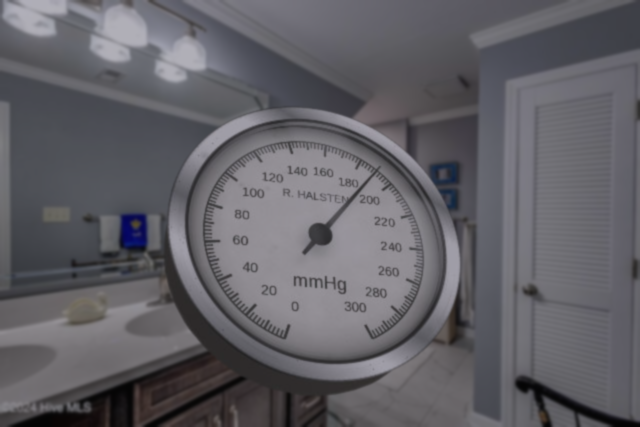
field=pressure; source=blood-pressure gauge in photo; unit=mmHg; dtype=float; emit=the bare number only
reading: 190
